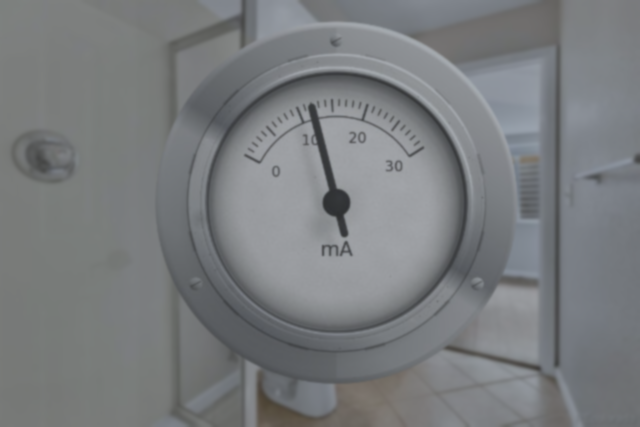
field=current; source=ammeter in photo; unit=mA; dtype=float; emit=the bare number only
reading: 12
